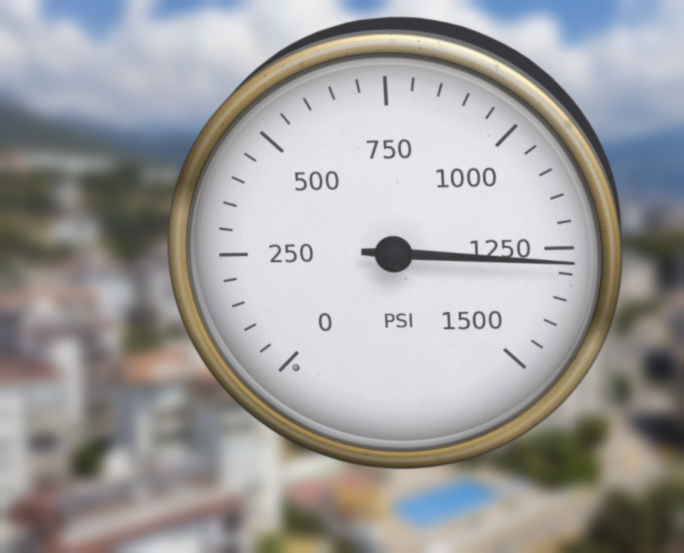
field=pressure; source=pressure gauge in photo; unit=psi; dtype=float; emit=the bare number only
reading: 1275
